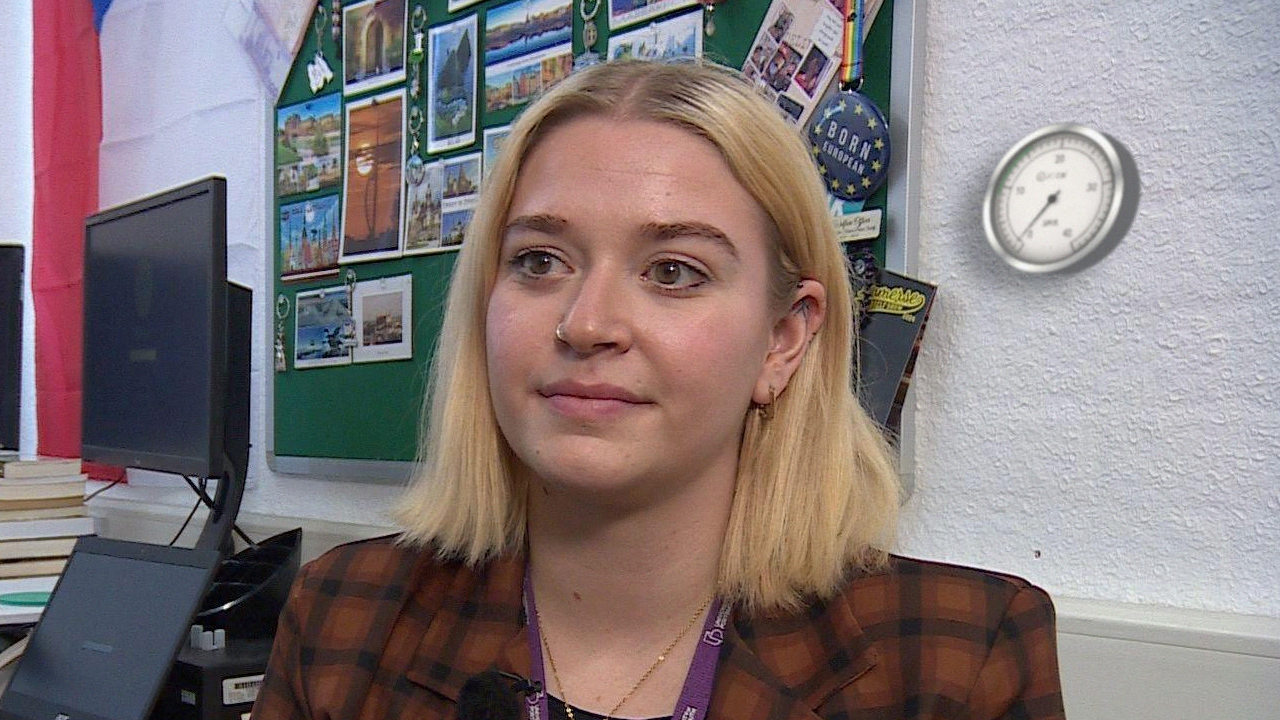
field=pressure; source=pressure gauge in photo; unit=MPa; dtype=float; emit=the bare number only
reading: 1
